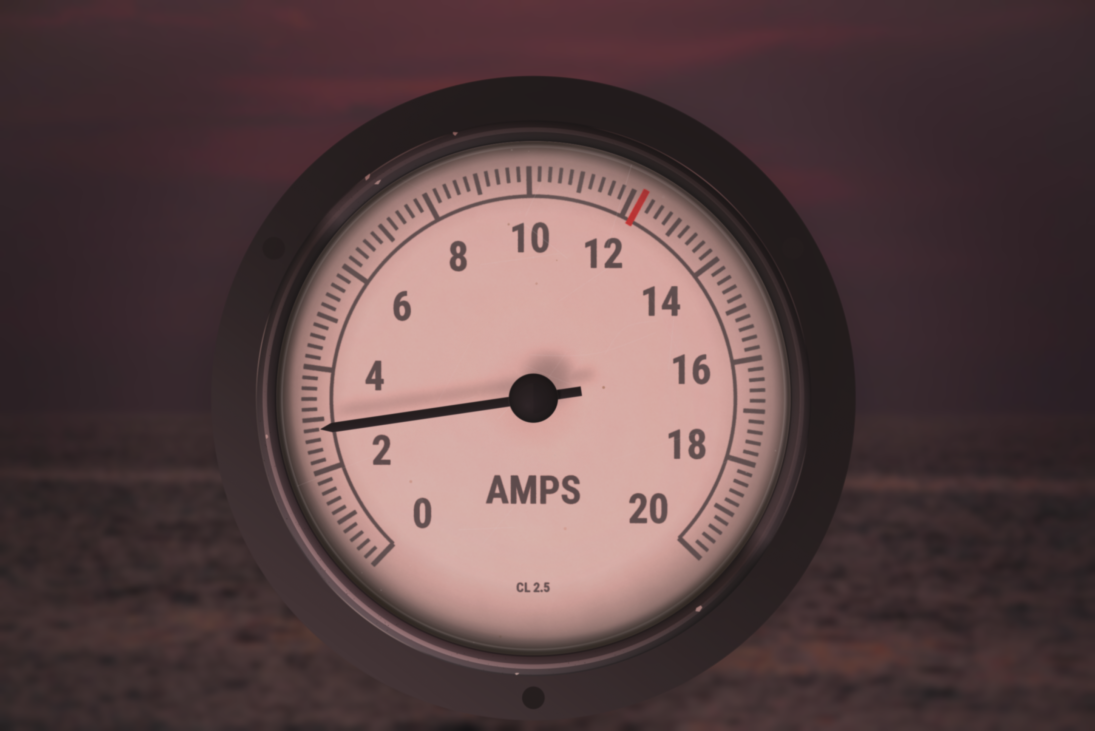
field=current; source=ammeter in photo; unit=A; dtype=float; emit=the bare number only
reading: 2.8
